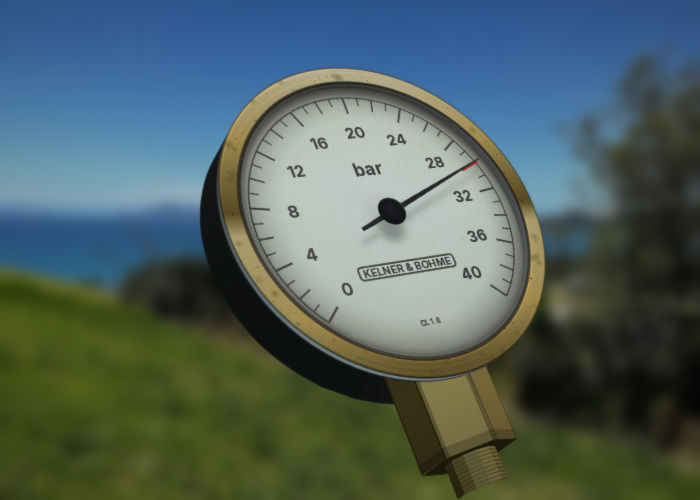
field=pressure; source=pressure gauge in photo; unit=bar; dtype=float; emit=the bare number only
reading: 30
